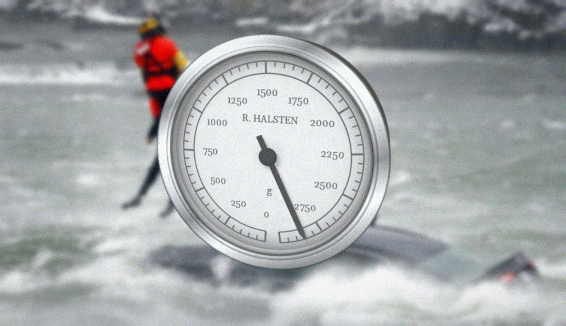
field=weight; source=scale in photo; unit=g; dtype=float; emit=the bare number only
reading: 2850
